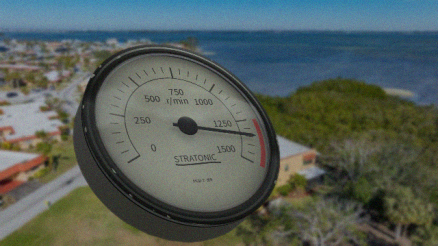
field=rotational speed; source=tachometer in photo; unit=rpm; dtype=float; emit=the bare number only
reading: 1350
